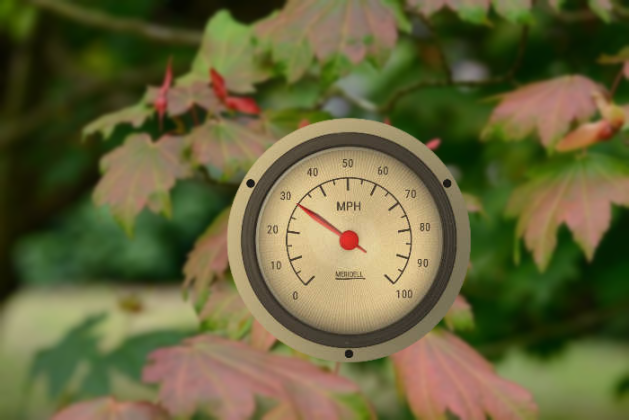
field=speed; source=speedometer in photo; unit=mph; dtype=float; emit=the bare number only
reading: 30
